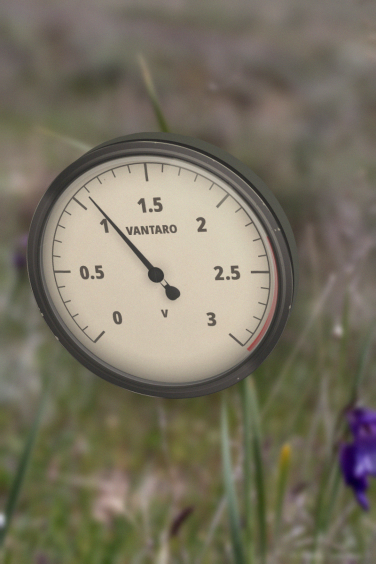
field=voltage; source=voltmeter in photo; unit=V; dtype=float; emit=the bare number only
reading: 1.1
